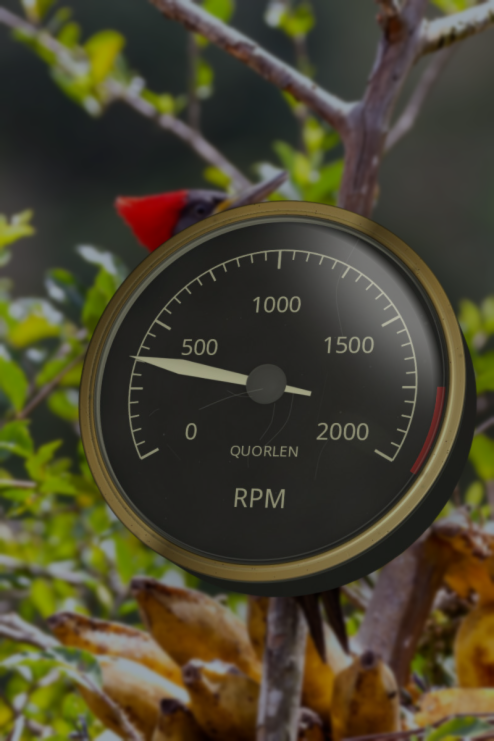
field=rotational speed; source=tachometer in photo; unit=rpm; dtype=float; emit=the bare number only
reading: 350
